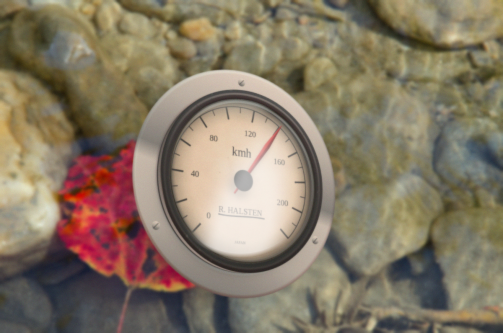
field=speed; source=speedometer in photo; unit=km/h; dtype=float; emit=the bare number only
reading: 140
